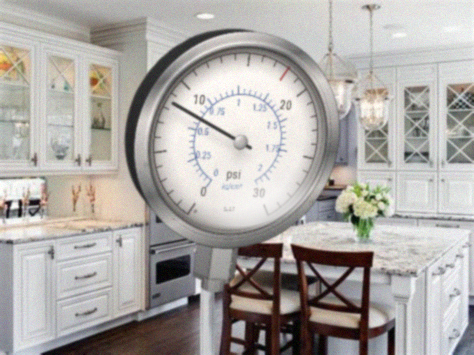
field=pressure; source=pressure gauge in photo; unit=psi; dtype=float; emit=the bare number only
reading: 8.5
